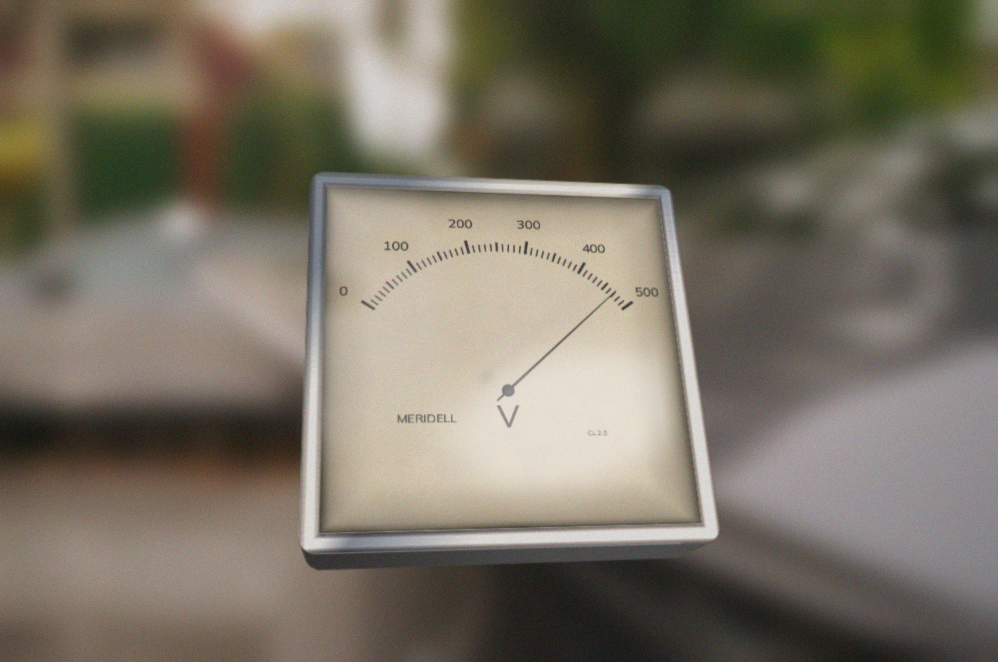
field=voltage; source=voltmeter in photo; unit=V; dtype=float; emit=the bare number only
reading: 470
